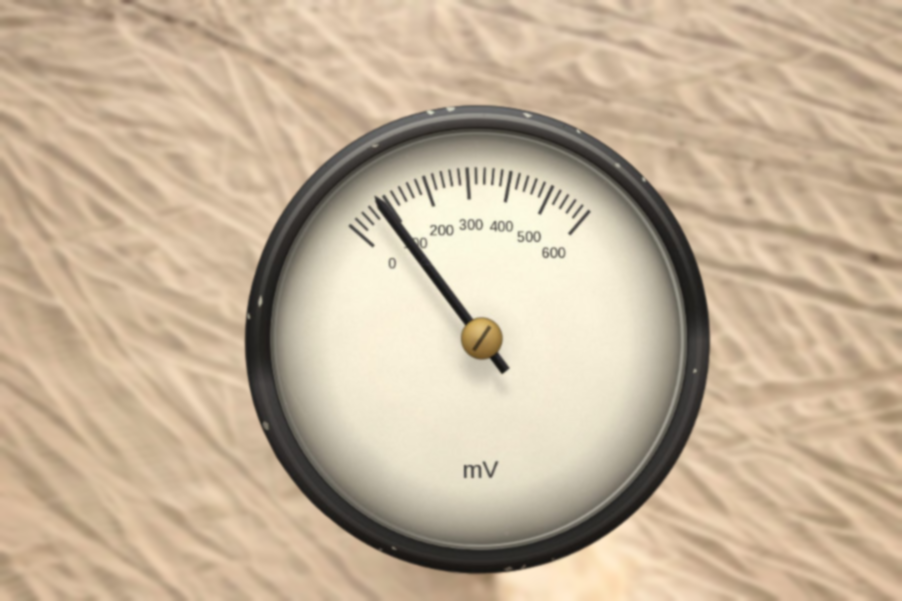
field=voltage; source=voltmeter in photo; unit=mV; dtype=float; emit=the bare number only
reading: 80
